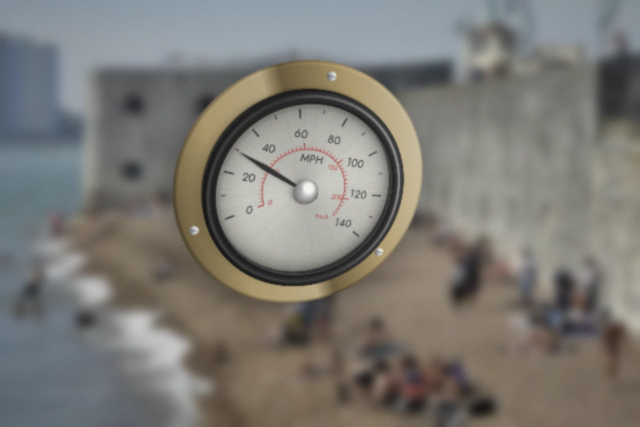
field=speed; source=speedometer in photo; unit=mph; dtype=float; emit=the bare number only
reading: 30
